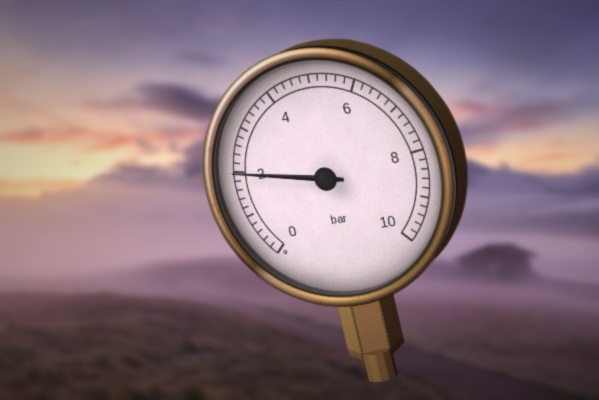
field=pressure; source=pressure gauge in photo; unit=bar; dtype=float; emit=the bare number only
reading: 2
